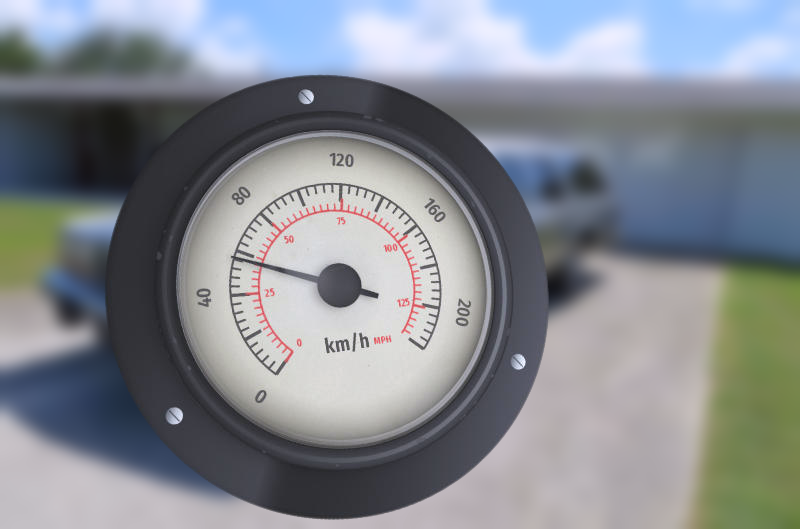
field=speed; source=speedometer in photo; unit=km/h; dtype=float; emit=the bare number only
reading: 56
